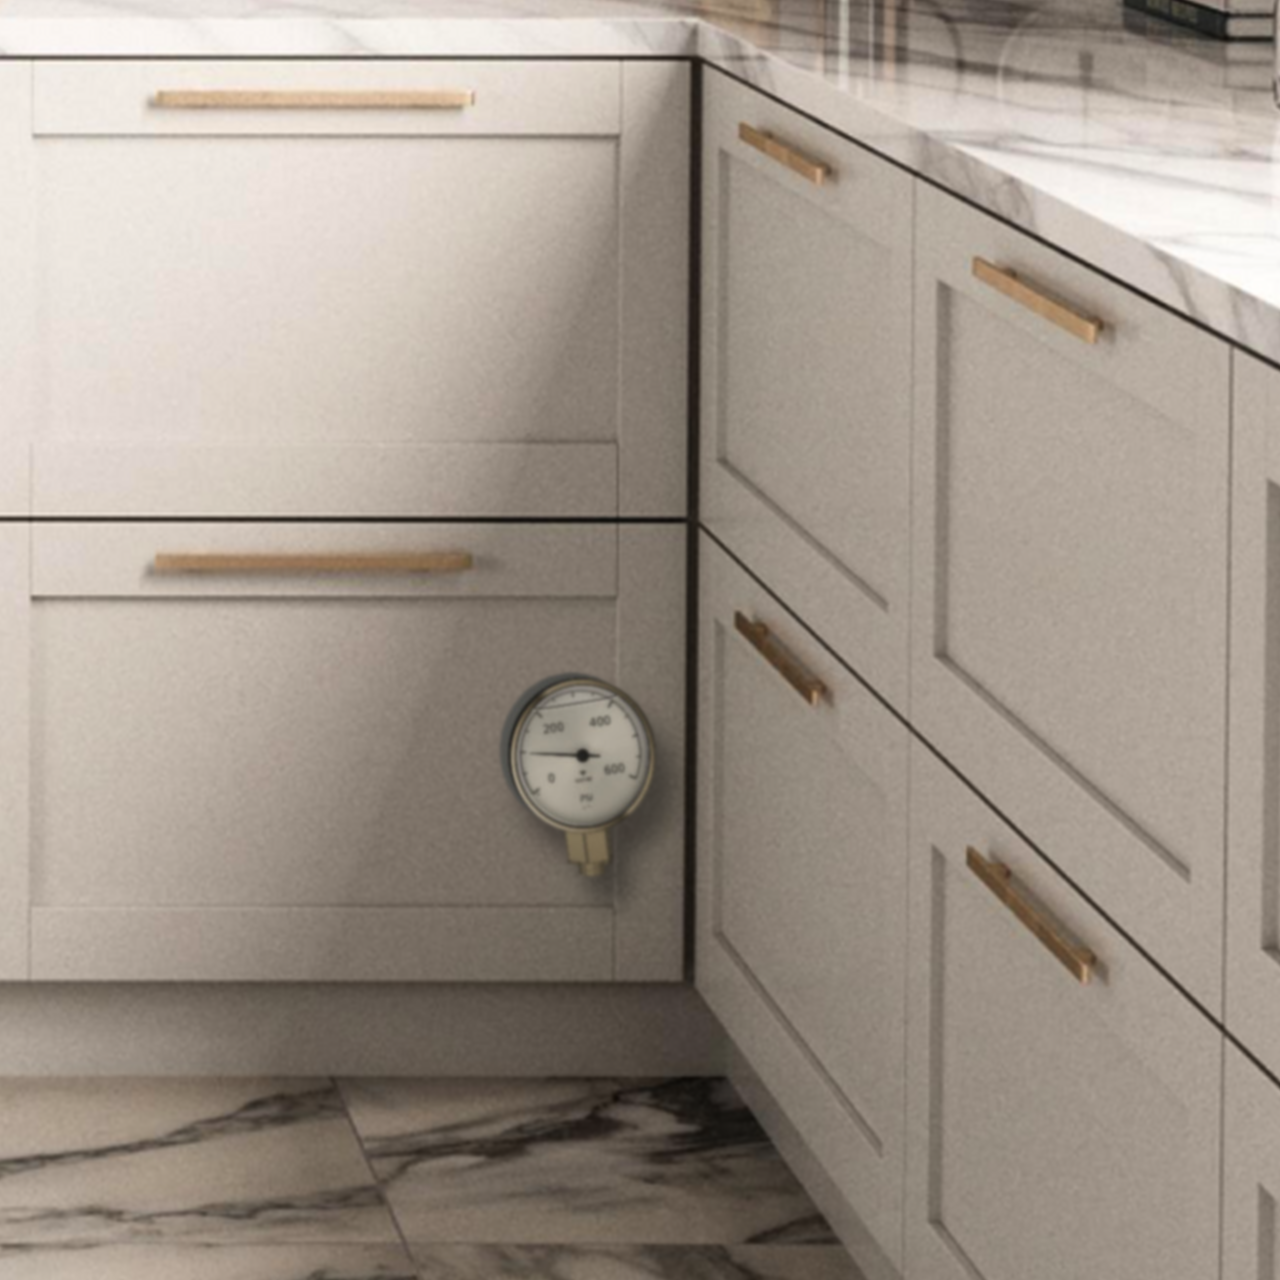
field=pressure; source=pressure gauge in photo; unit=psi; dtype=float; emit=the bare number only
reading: 100
